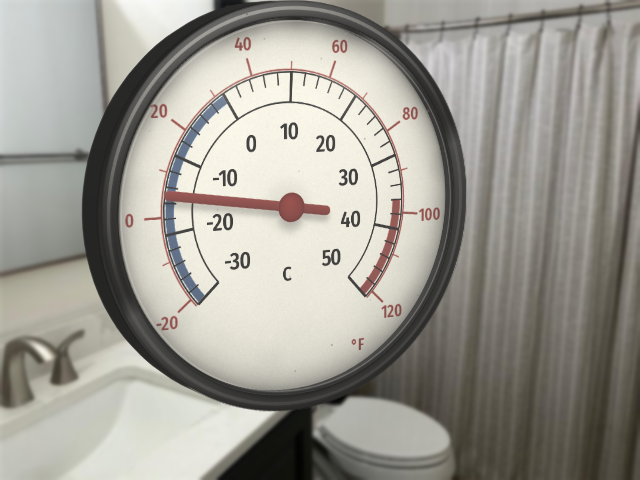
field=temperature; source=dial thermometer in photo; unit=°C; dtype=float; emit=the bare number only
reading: -15
